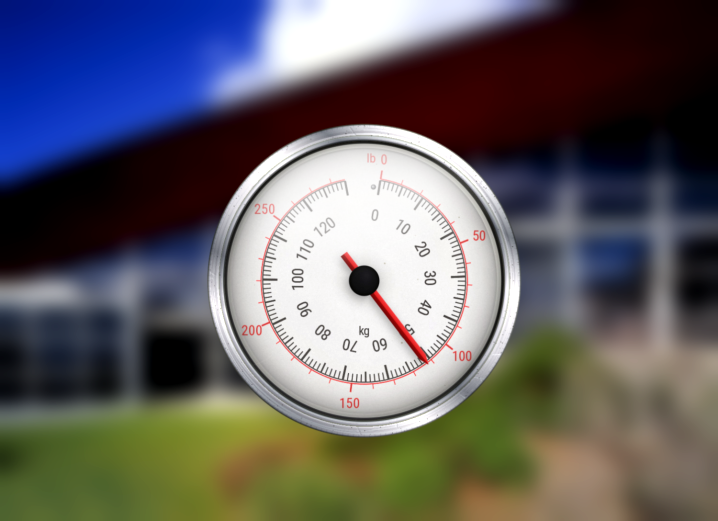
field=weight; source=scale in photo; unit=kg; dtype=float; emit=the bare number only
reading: 51
